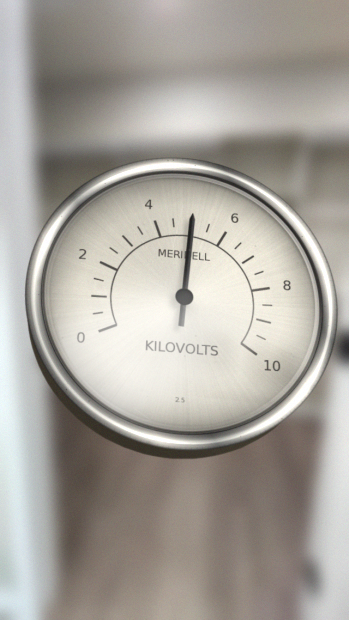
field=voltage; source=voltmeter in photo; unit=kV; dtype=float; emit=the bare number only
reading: 5
